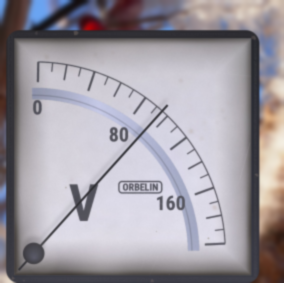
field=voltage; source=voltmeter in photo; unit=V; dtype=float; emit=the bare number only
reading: 95
